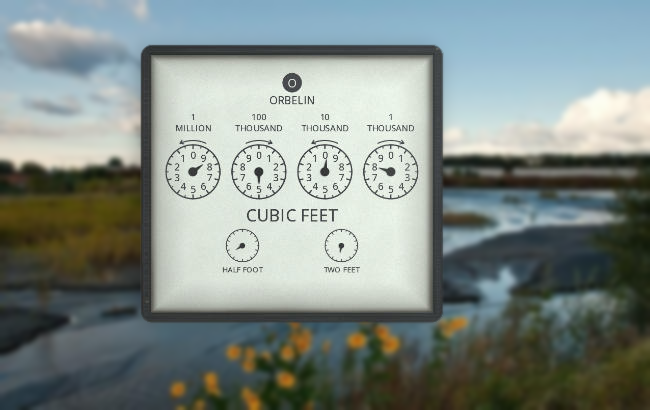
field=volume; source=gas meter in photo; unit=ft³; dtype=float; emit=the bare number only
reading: 849800
